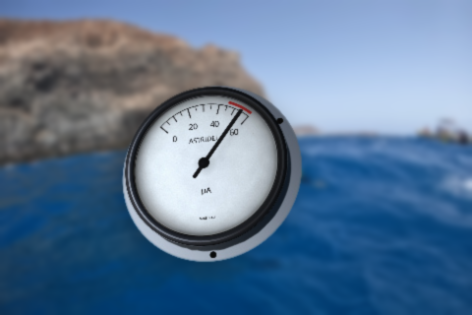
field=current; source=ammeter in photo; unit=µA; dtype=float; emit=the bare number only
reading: 55
